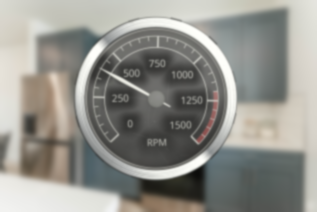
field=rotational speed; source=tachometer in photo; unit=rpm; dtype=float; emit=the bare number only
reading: 400
